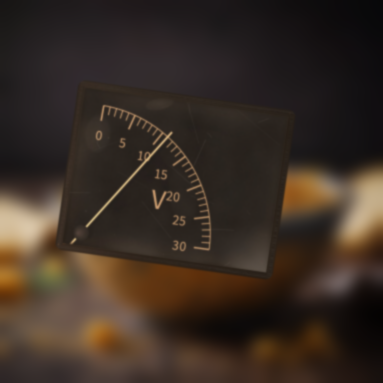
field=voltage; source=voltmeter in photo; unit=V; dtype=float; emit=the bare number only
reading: 11
